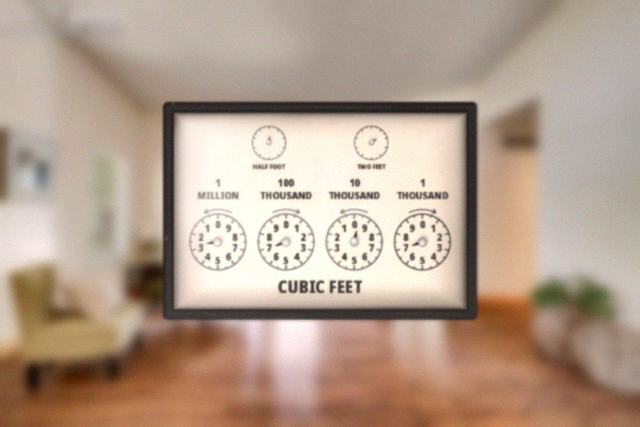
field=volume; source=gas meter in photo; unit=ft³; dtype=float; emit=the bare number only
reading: 269700
